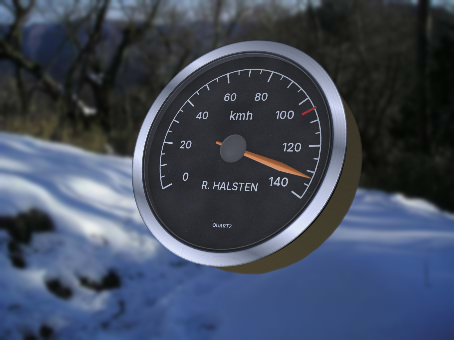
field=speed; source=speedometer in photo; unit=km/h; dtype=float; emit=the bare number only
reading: 132.5
